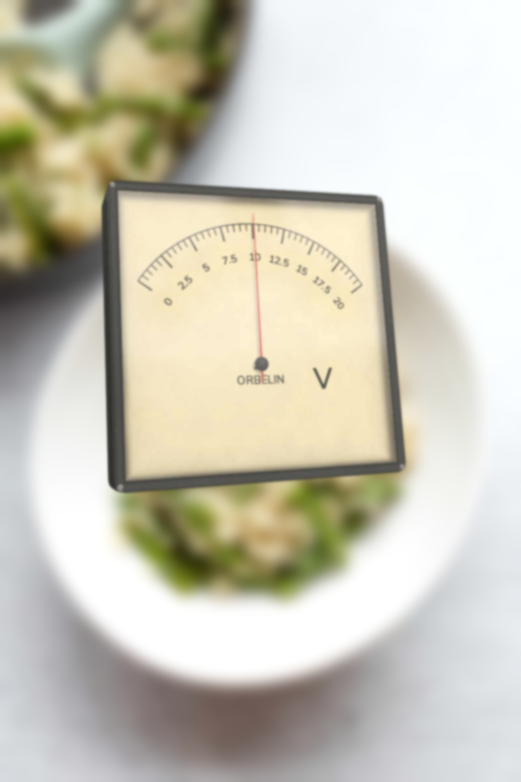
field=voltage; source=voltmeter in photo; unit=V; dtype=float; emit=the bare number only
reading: 10
